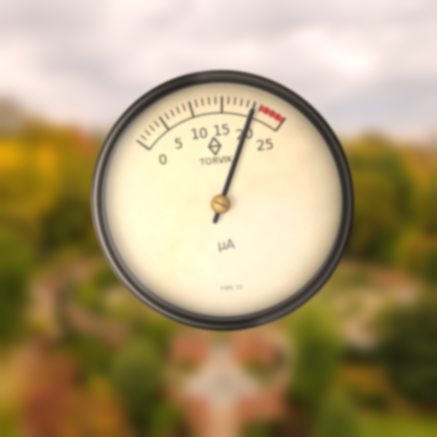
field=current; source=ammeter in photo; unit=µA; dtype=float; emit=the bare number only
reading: 20
